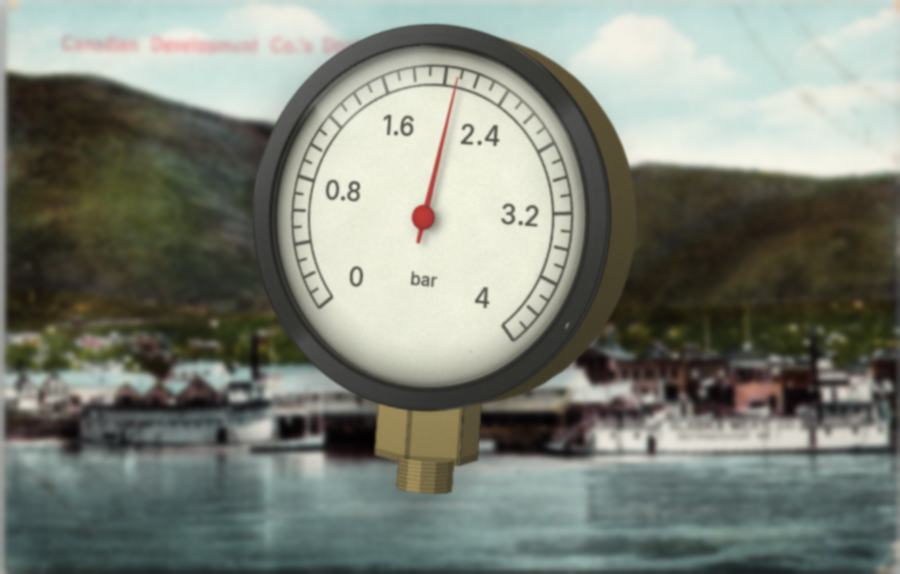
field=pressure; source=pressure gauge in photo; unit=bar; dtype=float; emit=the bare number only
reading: 2.1
